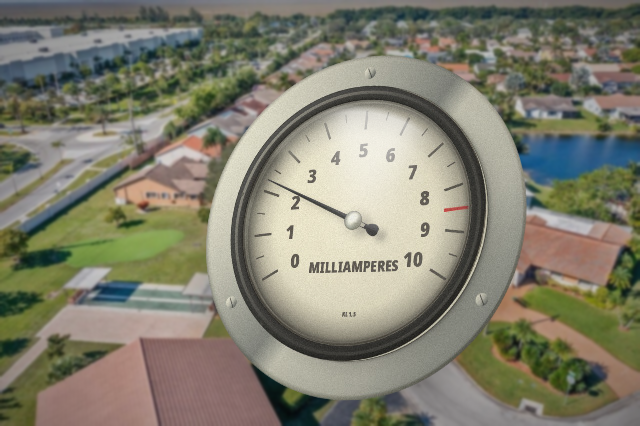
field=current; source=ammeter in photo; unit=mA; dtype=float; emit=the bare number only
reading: 2.25
